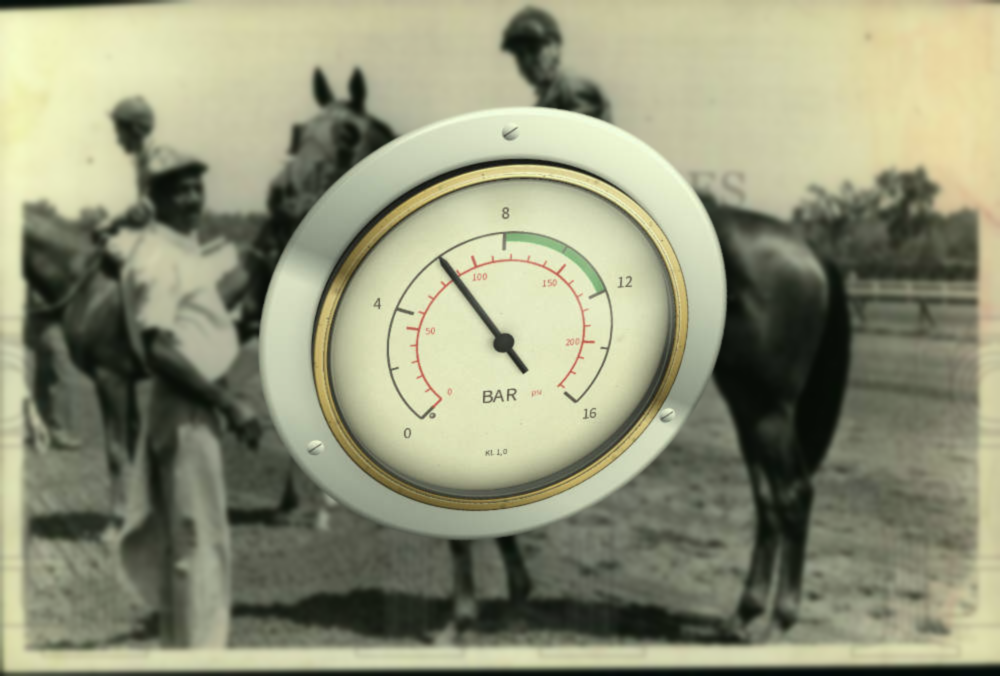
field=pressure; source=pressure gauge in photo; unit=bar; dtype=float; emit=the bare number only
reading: 6
